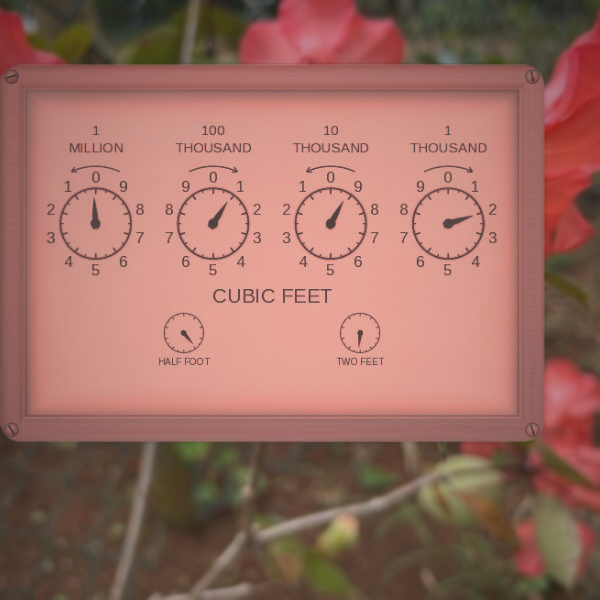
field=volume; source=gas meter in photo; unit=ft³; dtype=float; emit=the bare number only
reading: 9200
